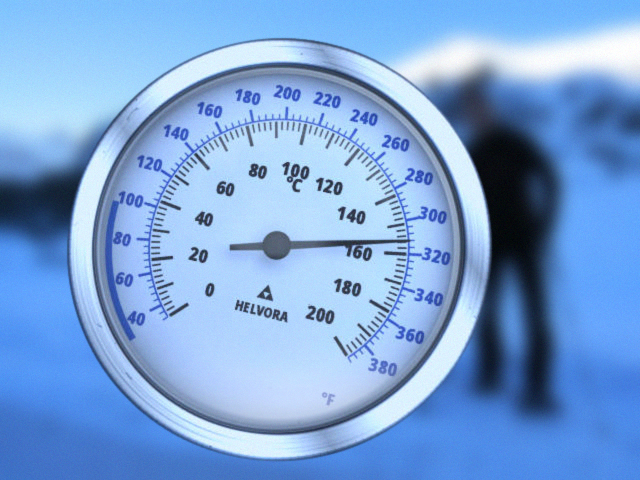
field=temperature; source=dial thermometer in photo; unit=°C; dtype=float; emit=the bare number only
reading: 156
